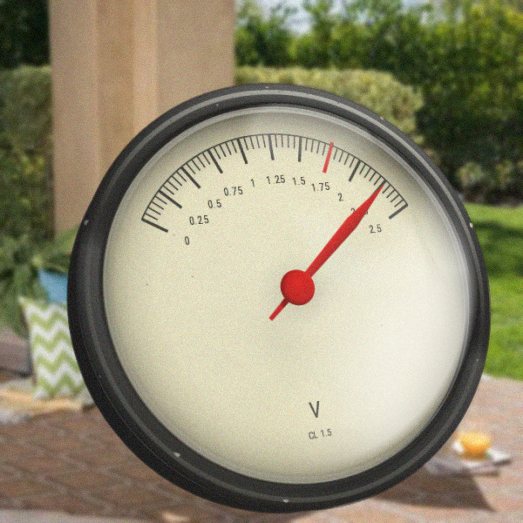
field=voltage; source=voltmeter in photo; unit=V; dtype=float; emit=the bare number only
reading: 2.25
